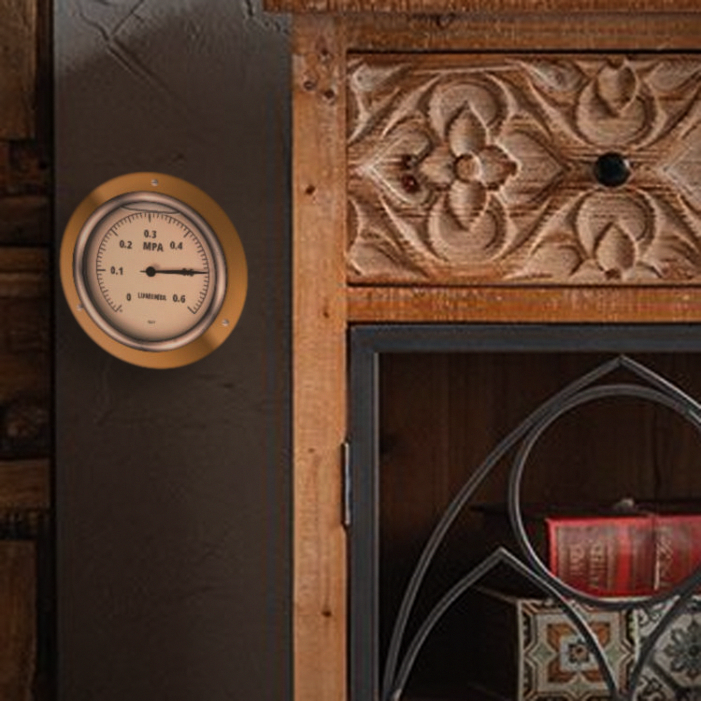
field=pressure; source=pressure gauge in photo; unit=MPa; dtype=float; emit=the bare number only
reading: 0.5
